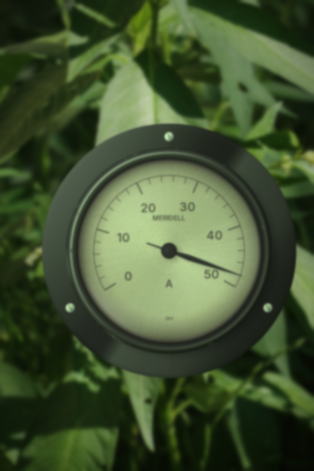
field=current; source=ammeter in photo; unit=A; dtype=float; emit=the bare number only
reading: 48
